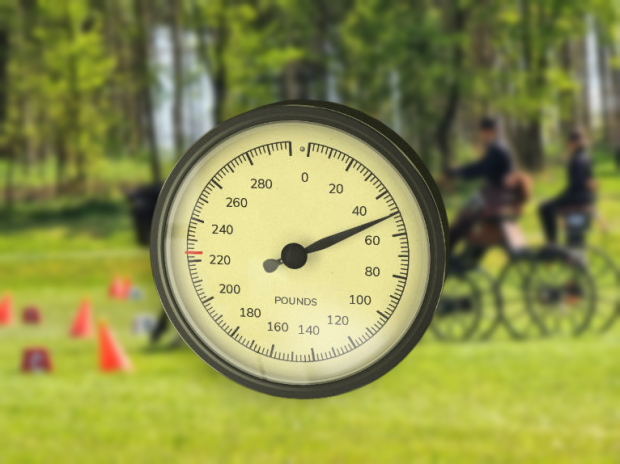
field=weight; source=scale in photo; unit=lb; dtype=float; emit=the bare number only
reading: 50
